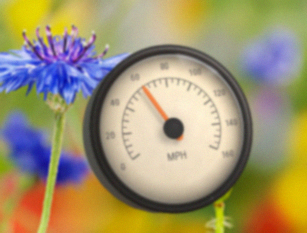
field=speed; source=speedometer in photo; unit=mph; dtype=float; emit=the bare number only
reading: 60
